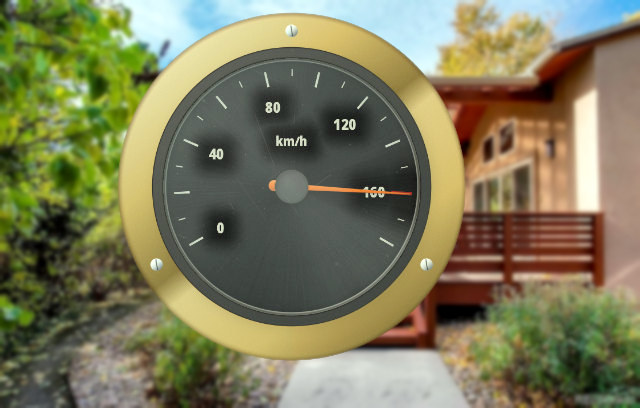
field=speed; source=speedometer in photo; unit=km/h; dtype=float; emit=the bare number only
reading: 160
